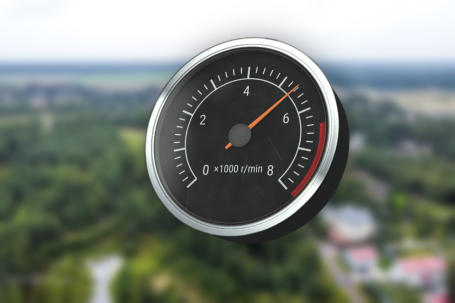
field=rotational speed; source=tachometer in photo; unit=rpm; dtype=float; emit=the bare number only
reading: 5400
